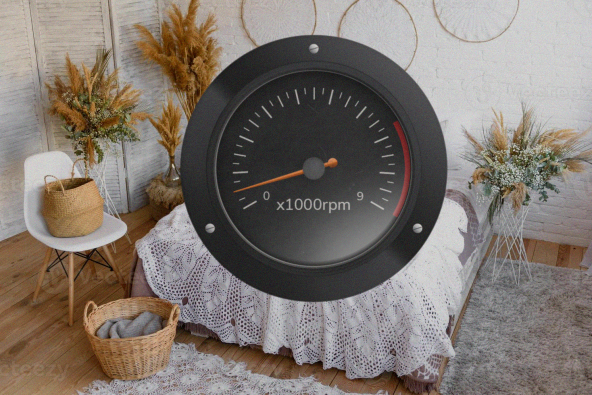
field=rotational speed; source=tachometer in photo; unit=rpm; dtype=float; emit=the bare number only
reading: 500
